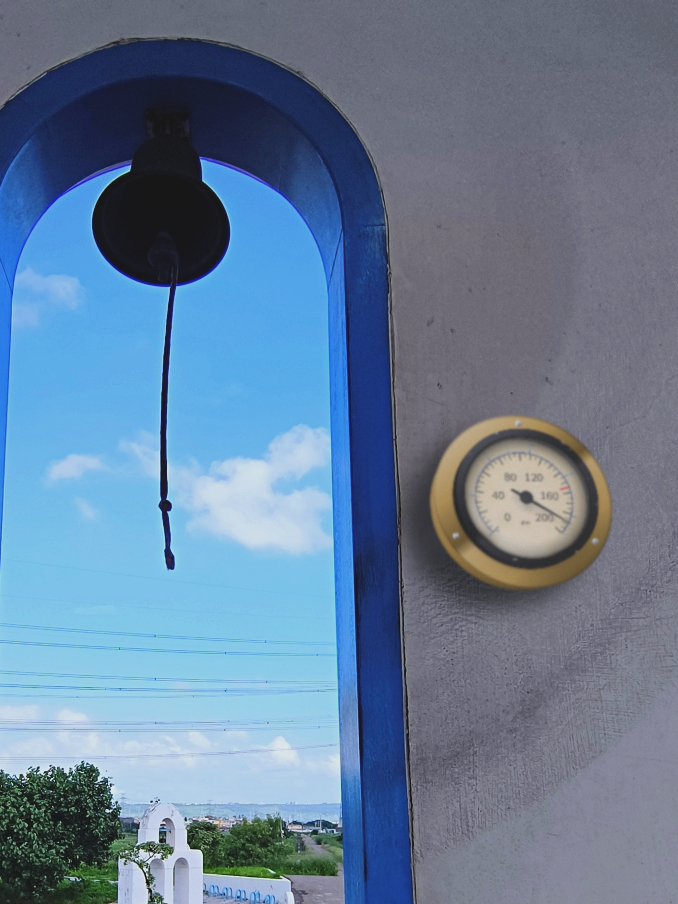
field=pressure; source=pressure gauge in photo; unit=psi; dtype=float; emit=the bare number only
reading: 190
